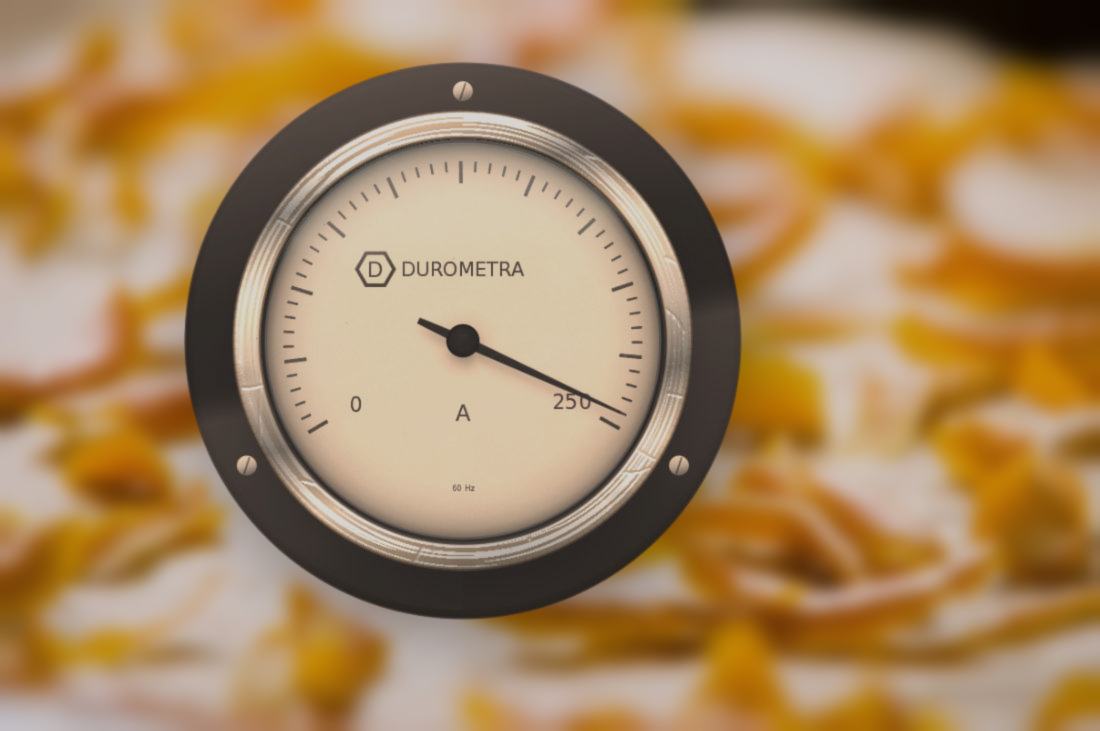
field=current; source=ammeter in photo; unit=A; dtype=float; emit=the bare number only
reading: 245
